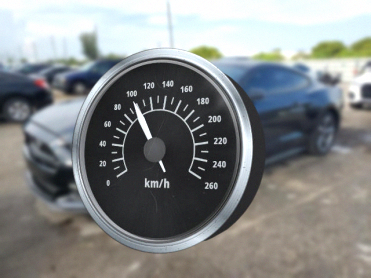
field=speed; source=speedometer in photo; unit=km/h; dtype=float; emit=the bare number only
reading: 100
